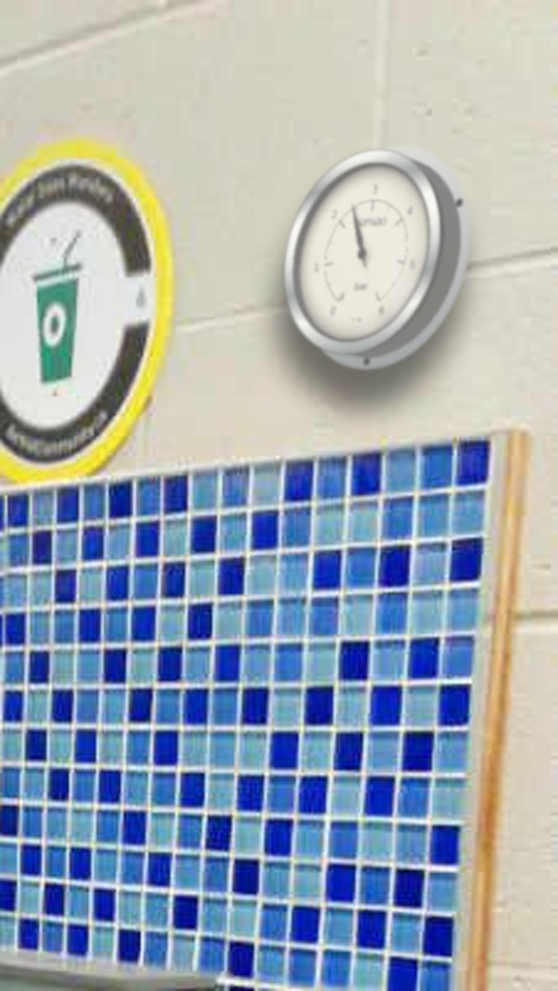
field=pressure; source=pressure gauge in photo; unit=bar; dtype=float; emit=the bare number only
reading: 2.5
